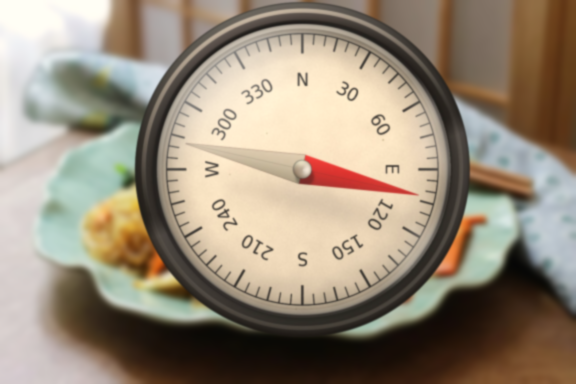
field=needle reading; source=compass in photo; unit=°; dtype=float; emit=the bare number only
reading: 102.5
